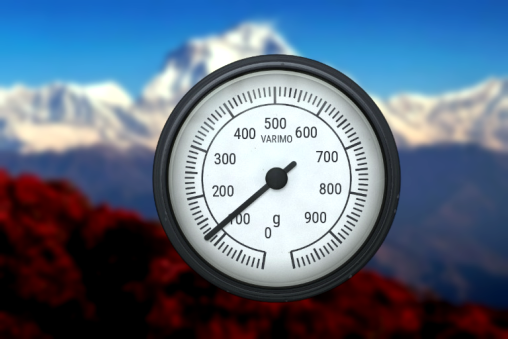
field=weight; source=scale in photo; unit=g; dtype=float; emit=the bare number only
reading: 120
